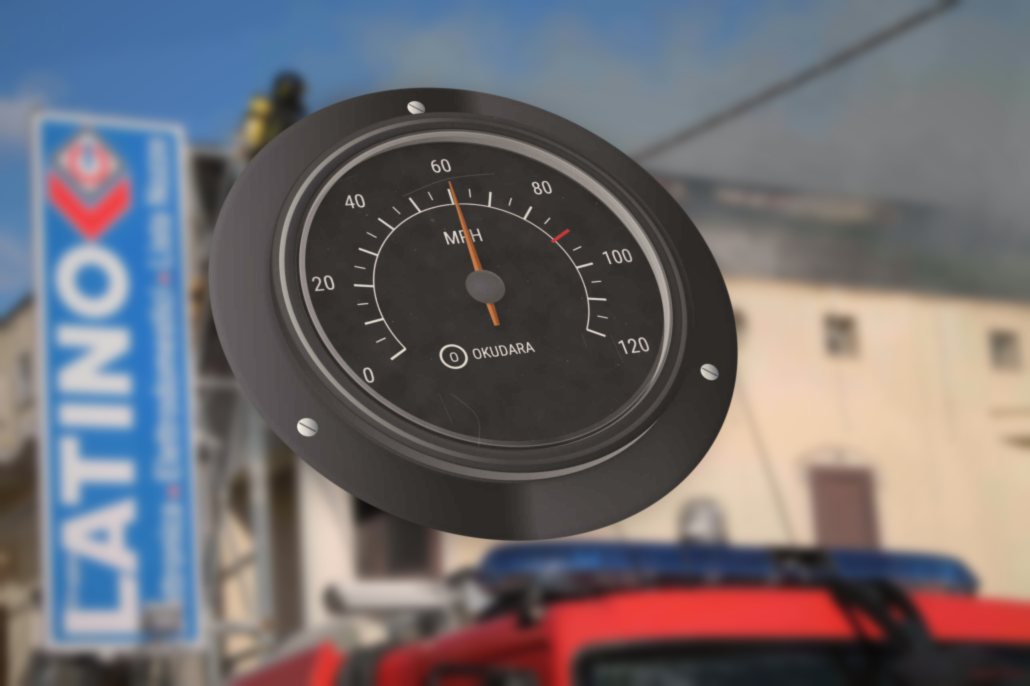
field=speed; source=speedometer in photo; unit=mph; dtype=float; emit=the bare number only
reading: 60
